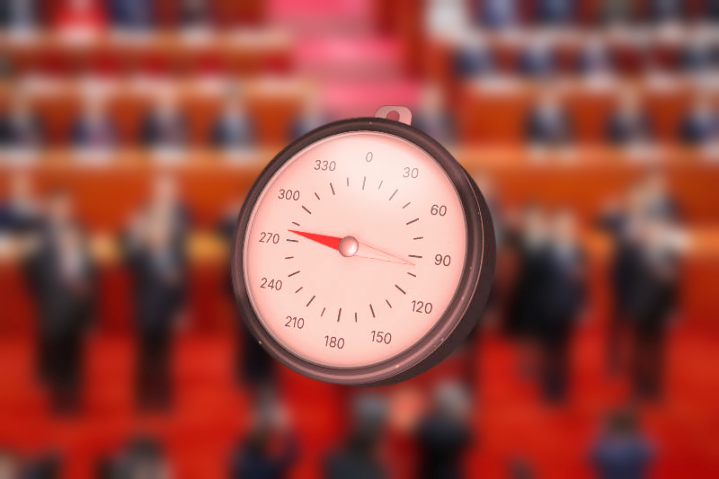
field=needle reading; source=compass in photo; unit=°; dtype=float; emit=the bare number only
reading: 277.5
